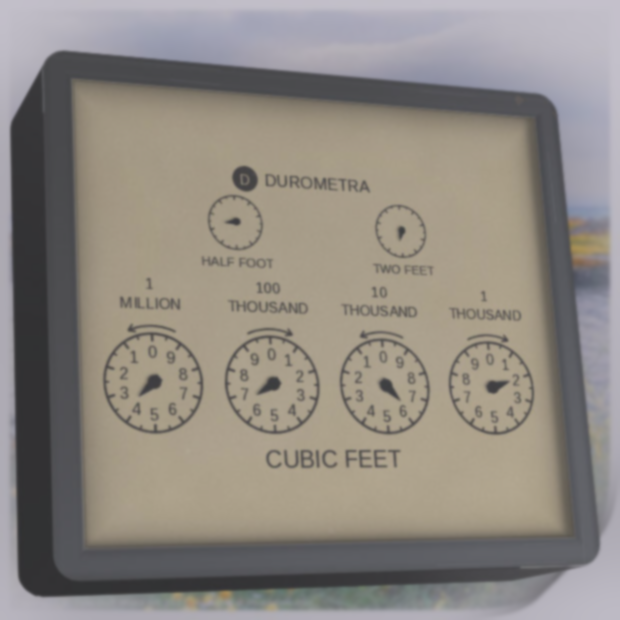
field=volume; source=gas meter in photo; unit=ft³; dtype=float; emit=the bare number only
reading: 366200
